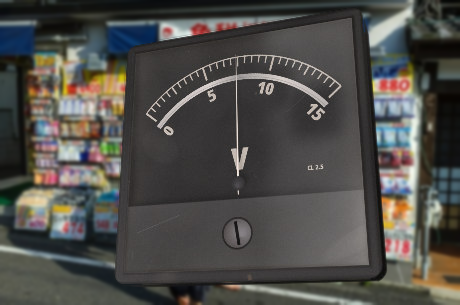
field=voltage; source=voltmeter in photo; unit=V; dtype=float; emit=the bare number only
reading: 7.5
